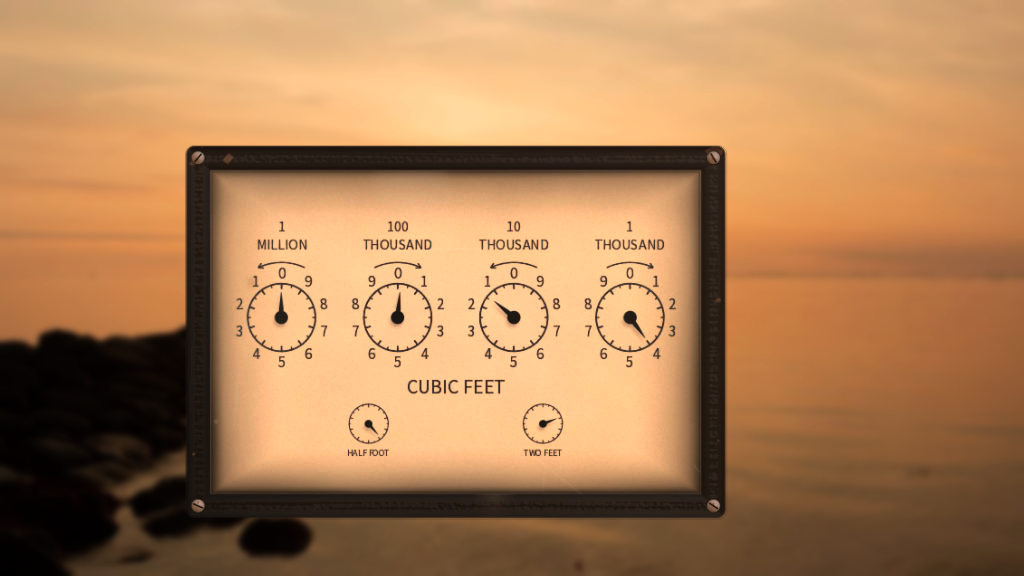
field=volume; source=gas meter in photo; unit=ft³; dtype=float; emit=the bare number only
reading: 1400
